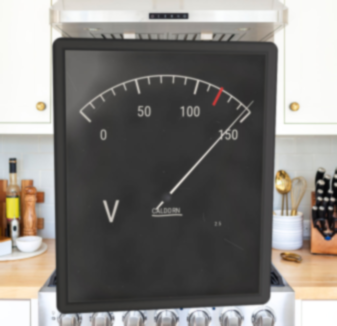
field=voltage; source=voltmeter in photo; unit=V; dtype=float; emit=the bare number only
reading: 145
